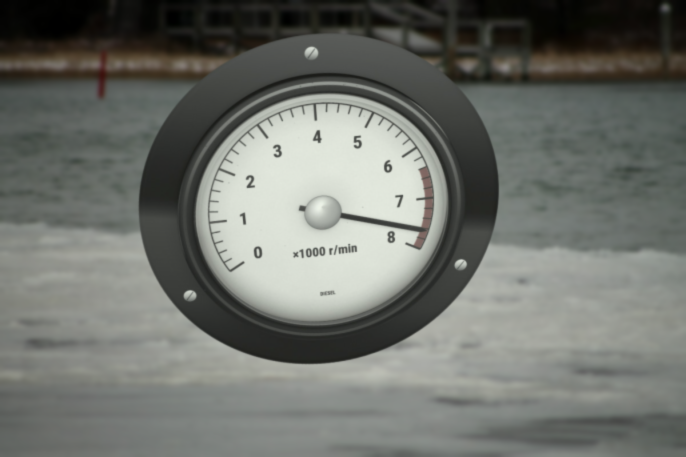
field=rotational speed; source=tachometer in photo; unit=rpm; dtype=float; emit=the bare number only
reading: 7600
